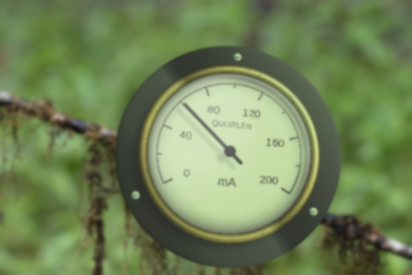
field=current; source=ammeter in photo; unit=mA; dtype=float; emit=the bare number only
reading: 60
